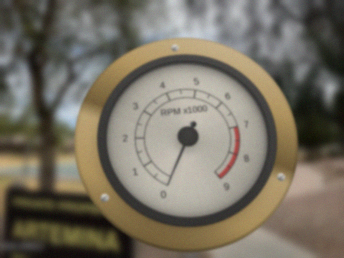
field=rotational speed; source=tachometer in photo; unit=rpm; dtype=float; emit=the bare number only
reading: 0
